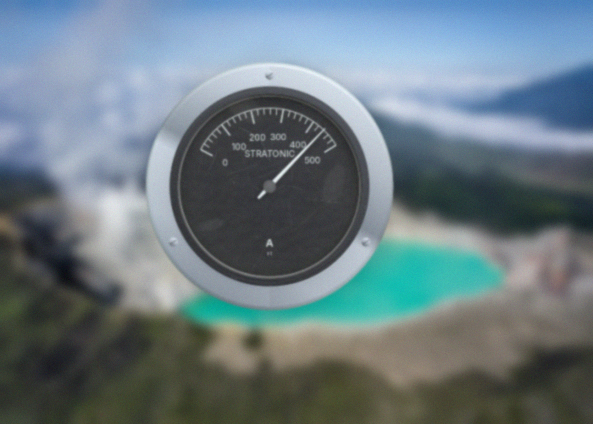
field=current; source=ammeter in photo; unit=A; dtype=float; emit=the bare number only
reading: 440
